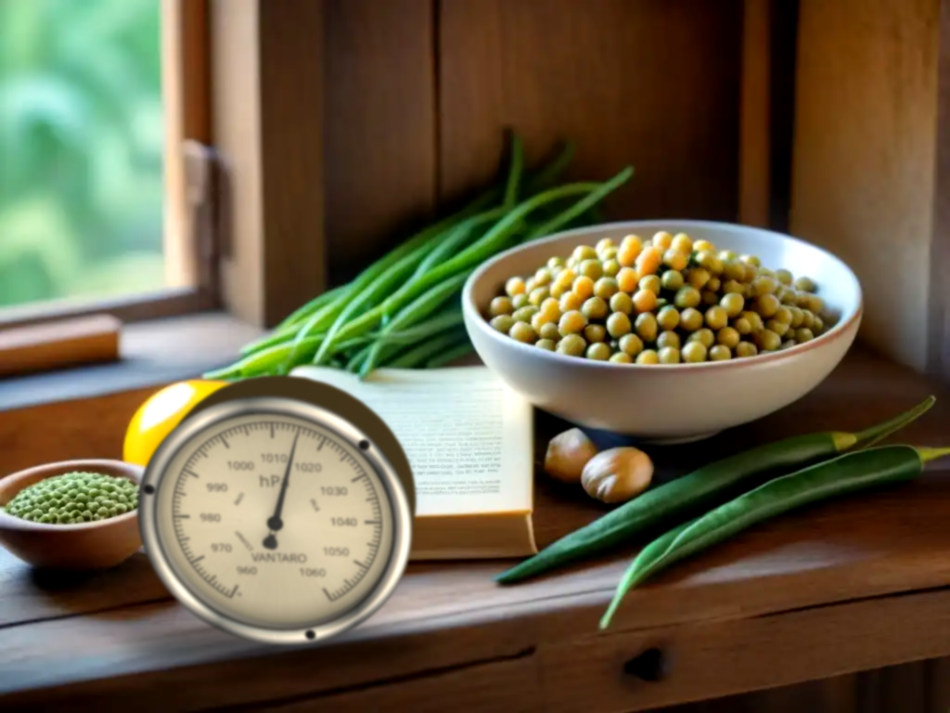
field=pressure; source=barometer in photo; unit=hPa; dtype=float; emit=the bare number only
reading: 1015
